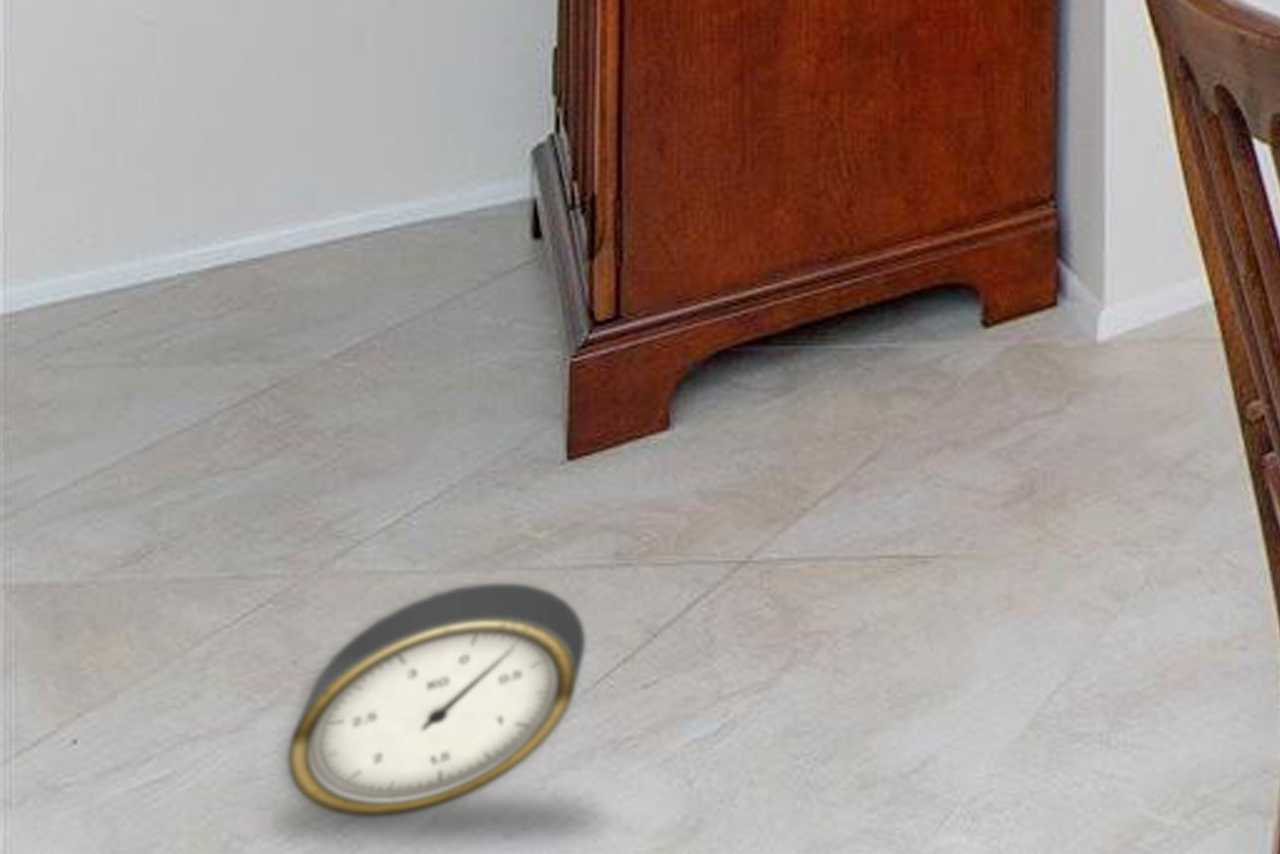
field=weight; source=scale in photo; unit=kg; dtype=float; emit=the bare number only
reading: 0.25
